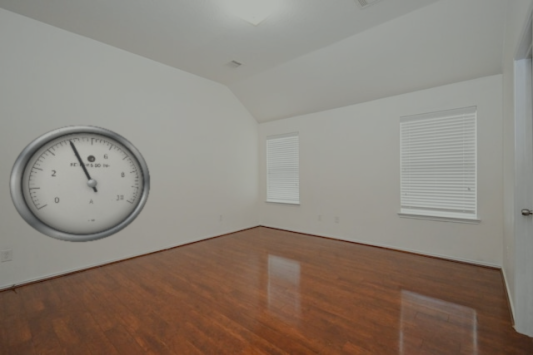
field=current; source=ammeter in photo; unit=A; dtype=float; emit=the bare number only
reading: 4
